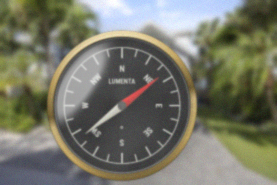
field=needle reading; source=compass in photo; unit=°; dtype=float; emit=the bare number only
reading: 52.5
